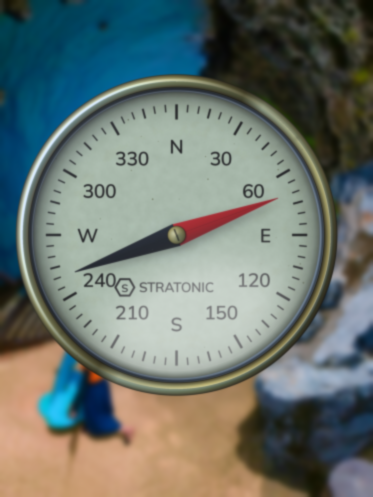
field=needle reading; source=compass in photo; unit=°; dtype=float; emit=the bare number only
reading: 70
